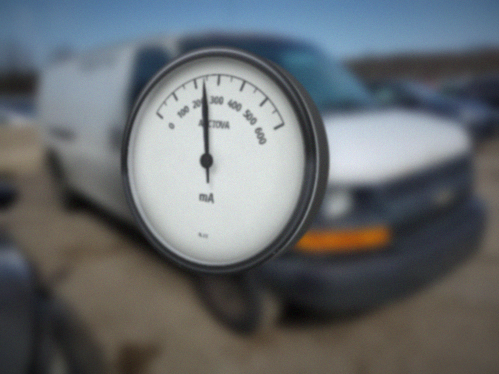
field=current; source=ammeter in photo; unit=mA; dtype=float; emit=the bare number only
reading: 250
